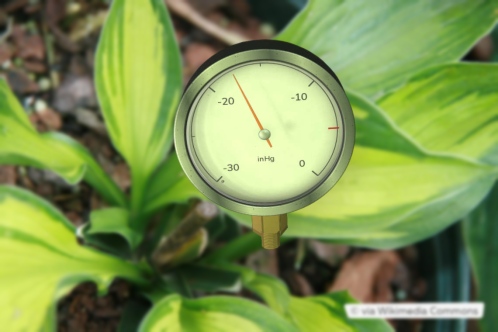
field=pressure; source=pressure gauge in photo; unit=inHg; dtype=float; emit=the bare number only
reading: -17.5
